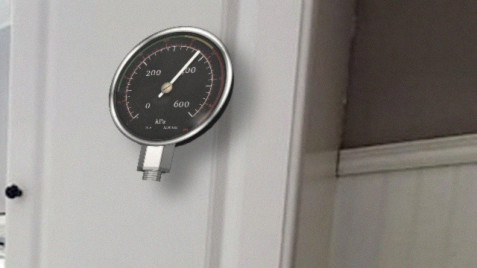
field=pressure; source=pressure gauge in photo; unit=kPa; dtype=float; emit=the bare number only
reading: 380
